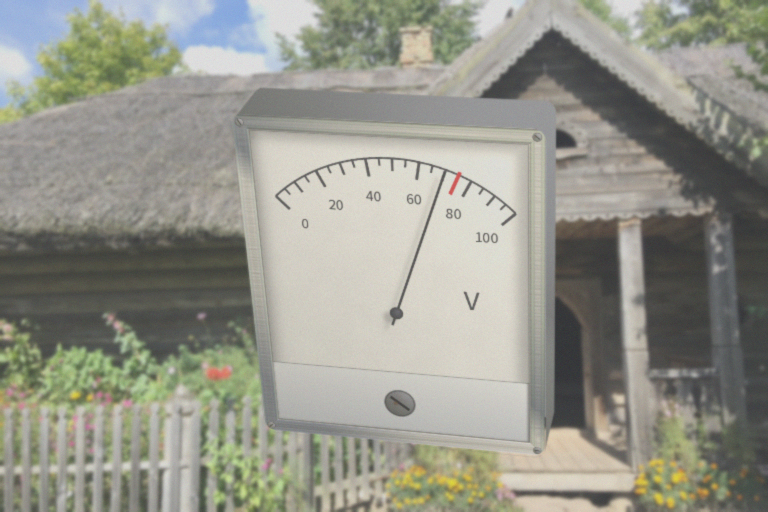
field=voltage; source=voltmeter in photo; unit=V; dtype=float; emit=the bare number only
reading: 70
